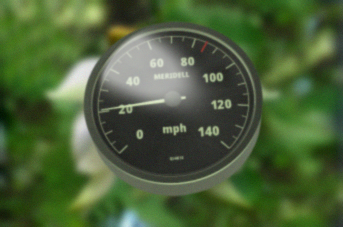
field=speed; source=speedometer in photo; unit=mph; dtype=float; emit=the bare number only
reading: 20
